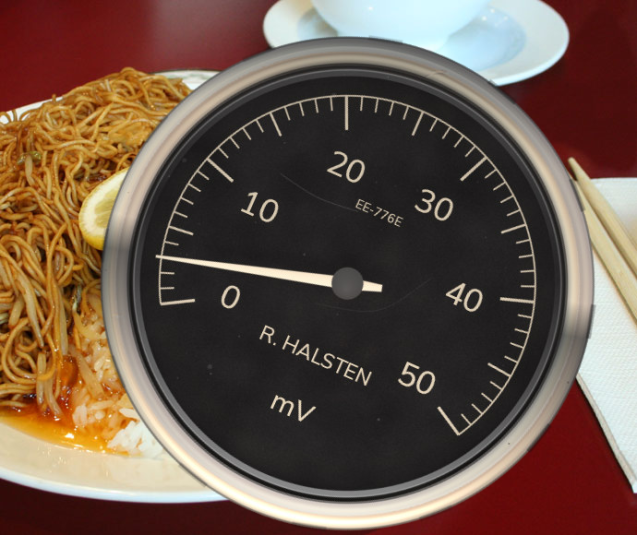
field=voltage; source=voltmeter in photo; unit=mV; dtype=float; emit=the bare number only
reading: 3
